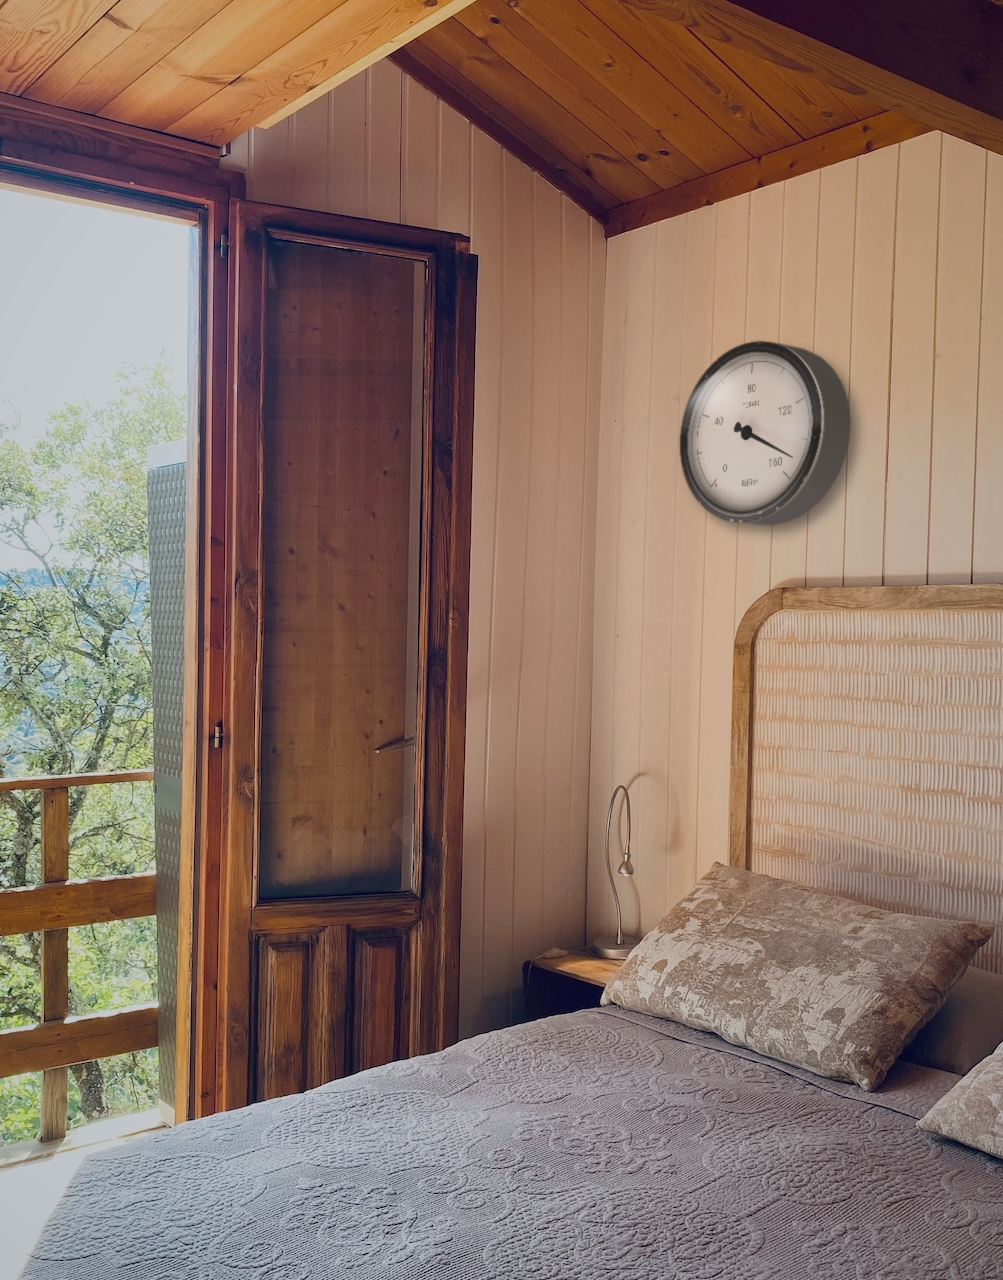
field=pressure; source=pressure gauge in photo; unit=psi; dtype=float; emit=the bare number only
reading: 150
